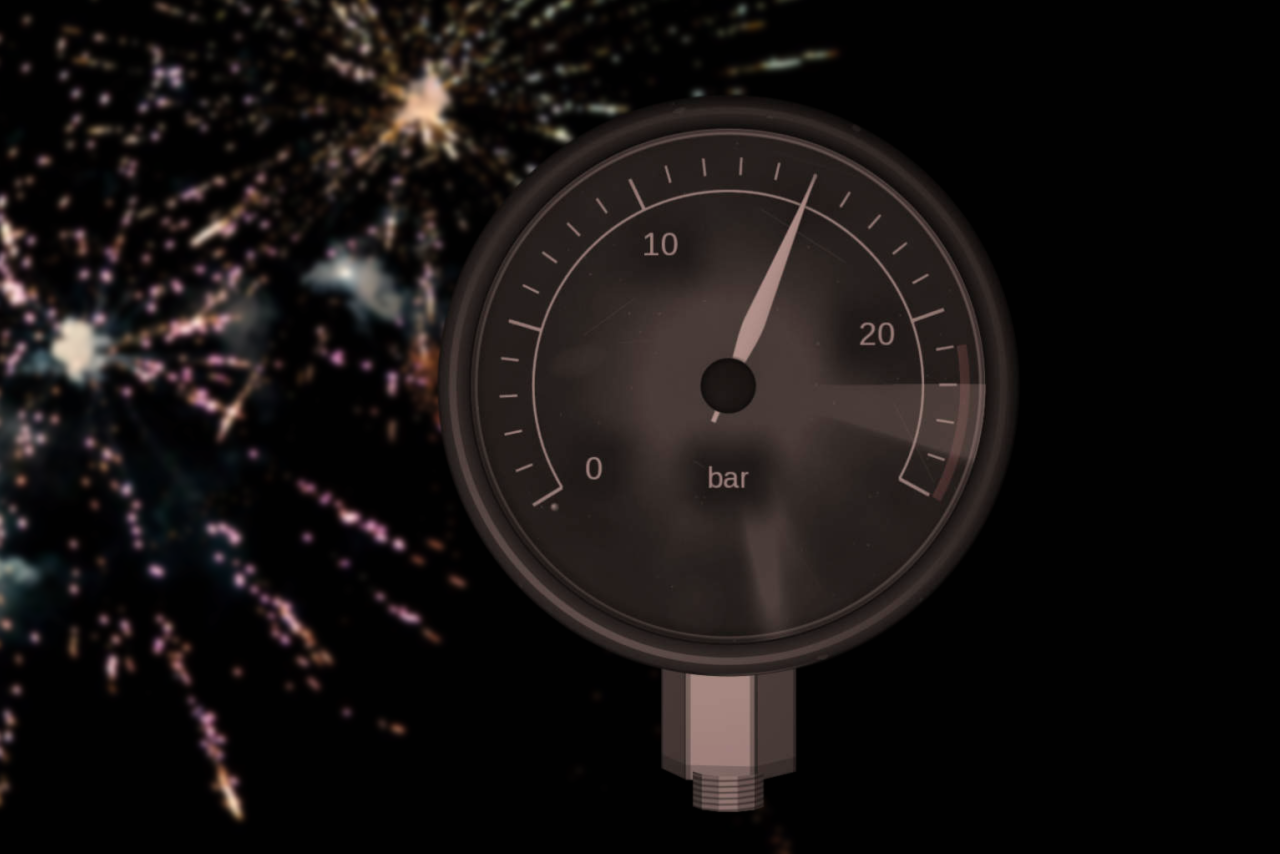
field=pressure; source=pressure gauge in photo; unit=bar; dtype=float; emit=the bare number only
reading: 15
